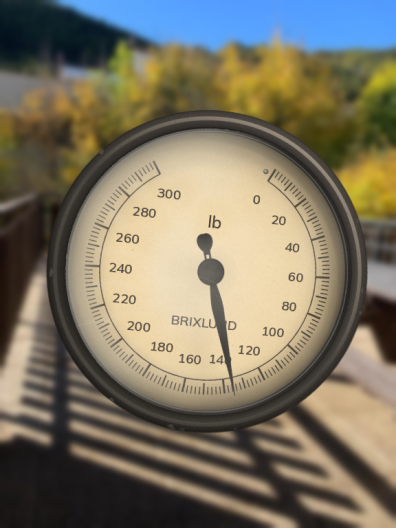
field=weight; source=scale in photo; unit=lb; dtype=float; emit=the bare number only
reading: 136
